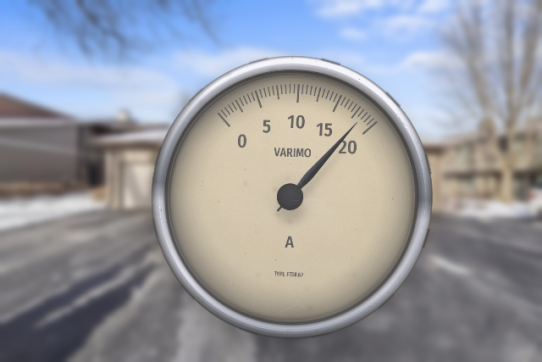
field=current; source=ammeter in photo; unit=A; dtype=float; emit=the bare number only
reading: 18.5
